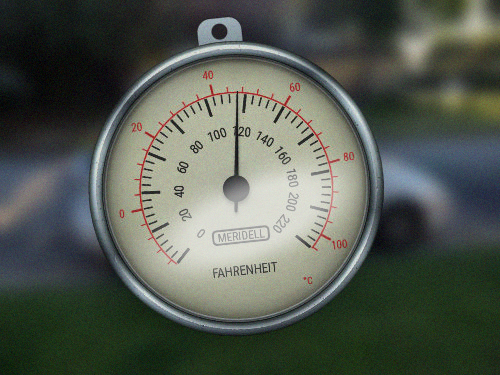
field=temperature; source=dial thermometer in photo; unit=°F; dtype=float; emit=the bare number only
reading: 116
